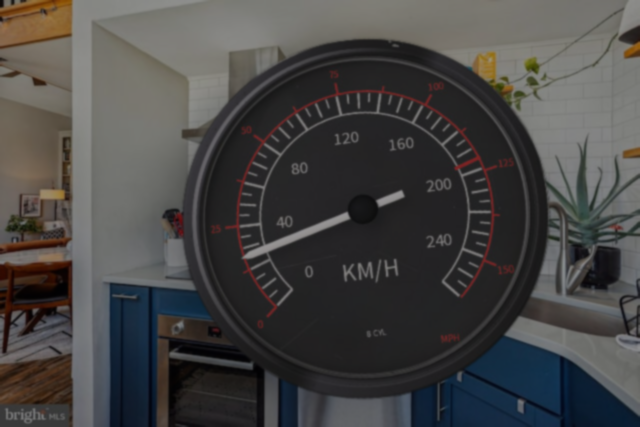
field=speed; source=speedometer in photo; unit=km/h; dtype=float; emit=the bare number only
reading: 25
